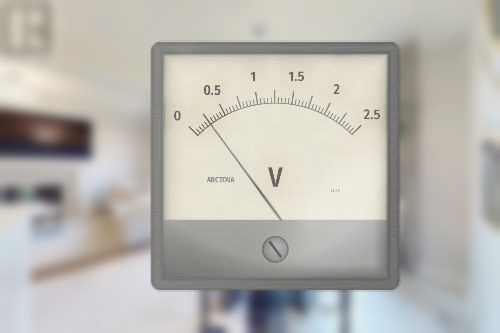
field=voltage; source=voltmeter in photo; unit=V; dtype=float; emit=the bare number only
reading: 0.25
